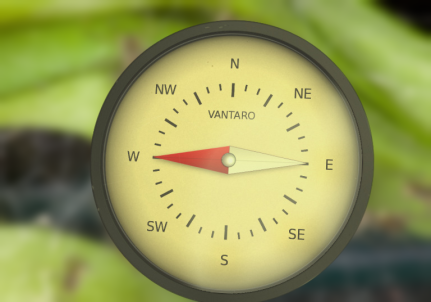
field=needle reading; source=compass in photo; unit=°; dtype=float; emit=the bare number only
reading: 270
